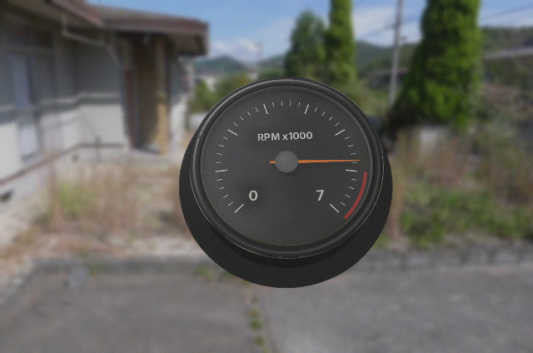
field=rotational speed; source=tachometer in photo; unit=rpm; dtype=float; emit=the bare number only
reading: 5800
